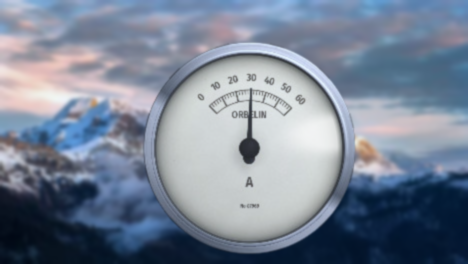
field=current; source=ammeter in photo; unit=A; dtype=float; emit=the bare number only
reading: 30
